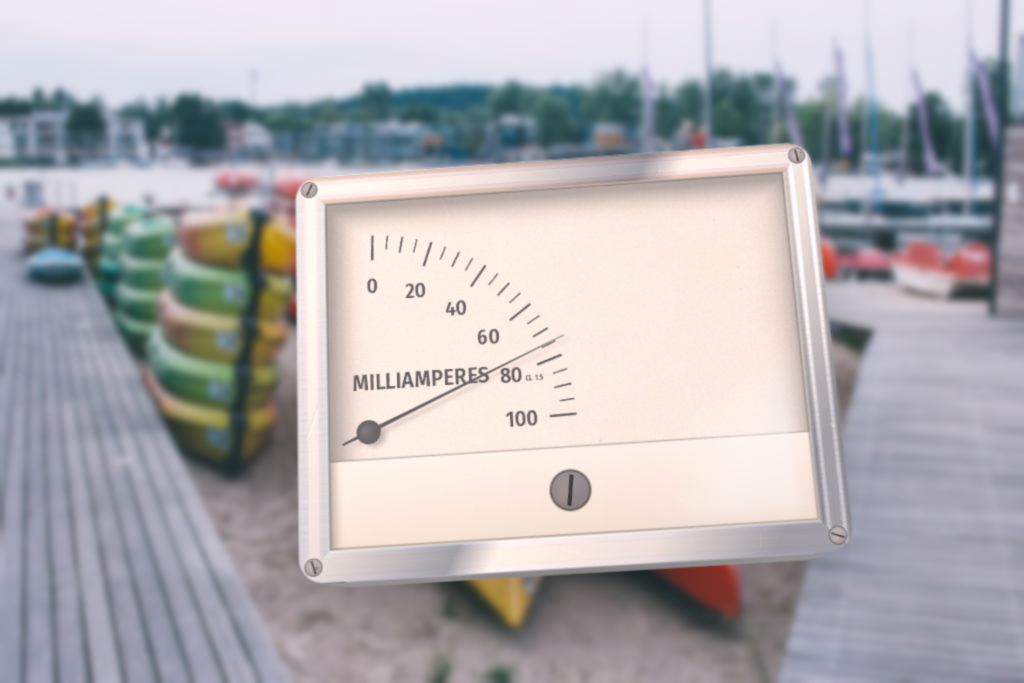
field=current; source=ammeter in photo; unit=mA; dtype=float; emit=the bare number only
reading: 75
